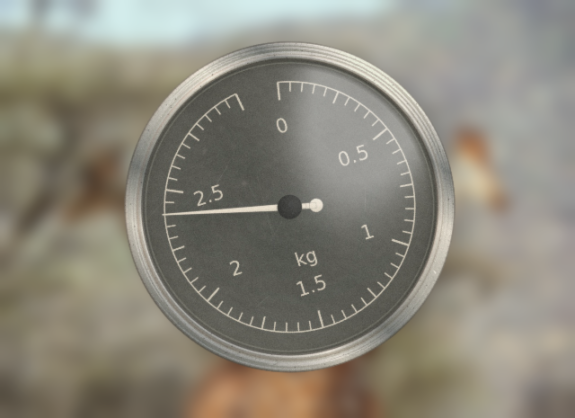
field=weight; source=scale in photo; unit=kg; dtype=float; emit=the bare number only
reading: 2.4
